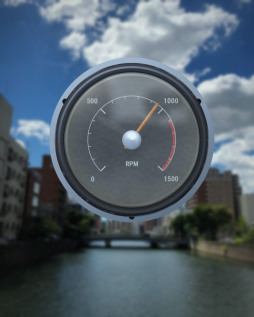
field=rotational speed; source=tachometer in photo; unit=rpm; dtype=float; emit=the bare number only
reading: 950
